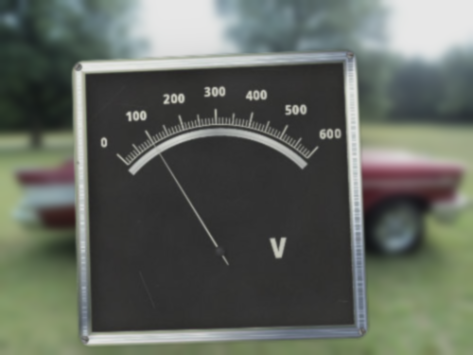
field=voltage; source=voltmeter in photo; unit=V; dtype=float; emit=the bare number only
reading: 100
